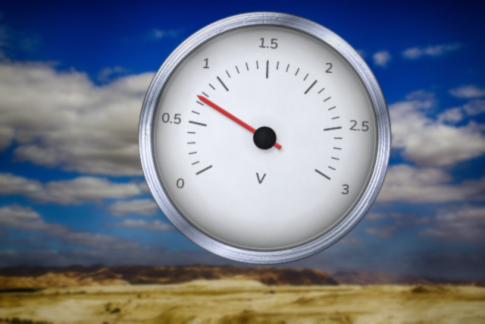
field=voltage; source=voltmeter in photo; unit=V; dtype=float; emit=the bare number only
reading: 0.75
